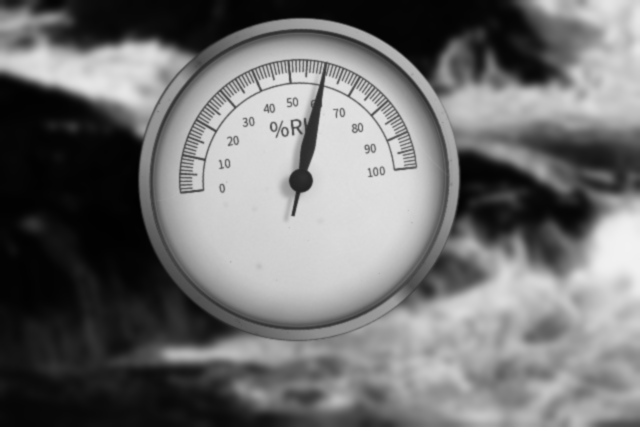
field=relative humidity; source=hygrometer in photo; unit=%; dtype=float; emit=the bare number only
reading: 60
